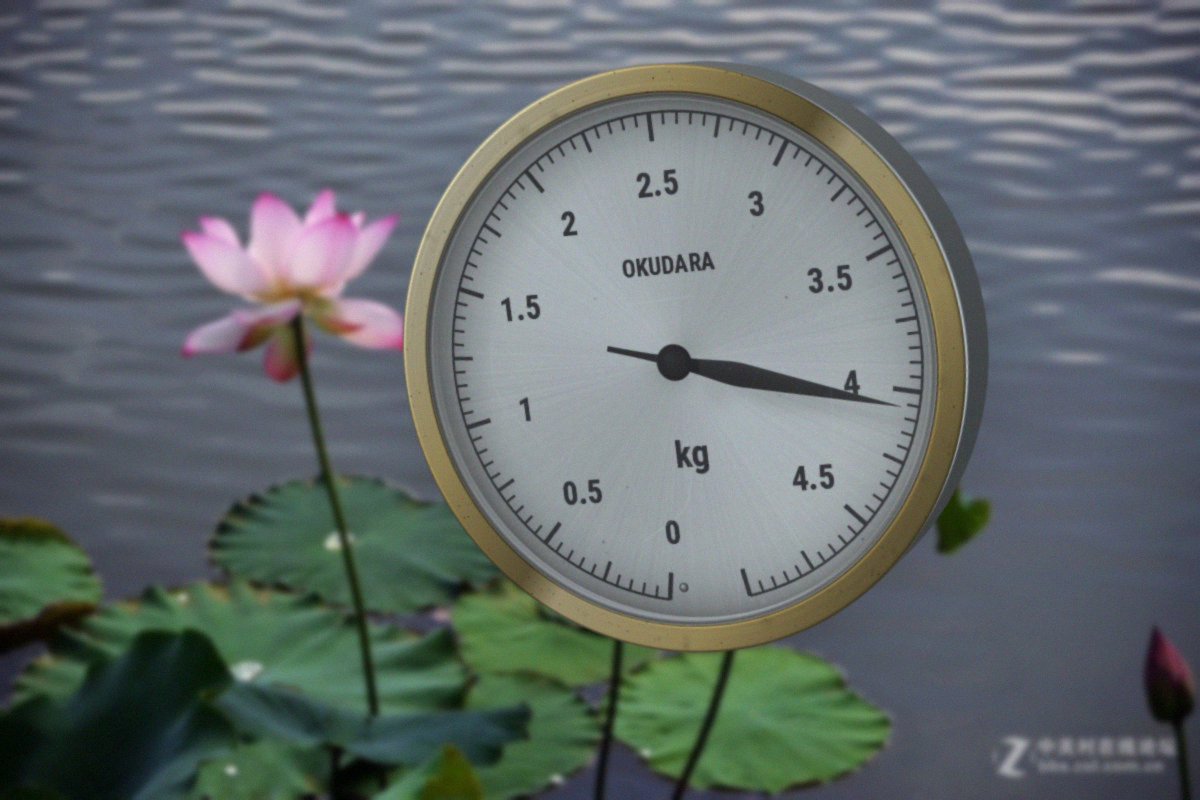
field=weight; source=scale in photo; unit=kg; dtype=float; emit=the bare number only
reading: 4.05
